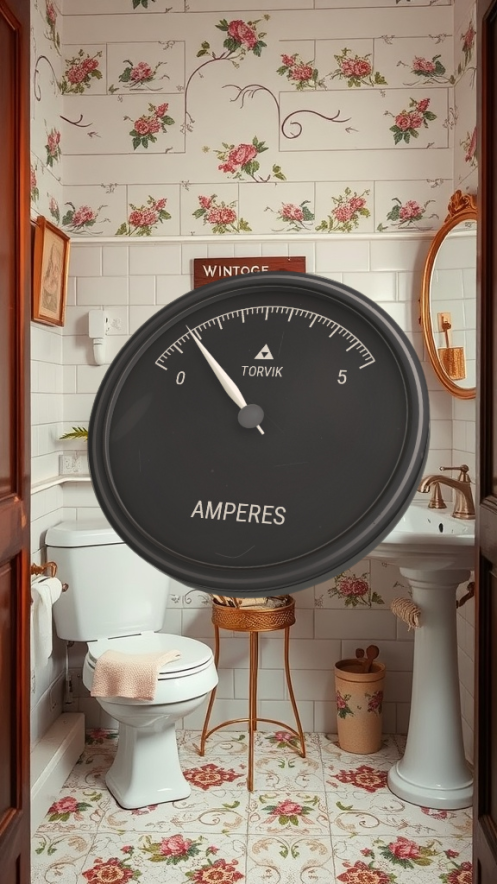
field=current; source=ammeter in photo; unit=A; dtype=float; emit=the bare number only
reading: 0.9
